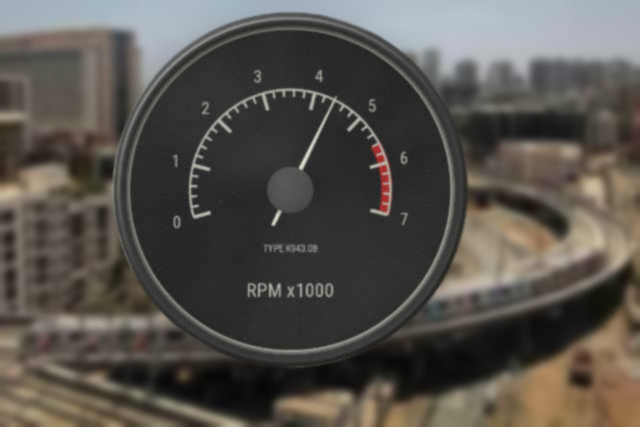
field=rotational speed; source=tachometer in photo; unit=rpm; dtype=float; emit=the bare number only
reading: 4400
